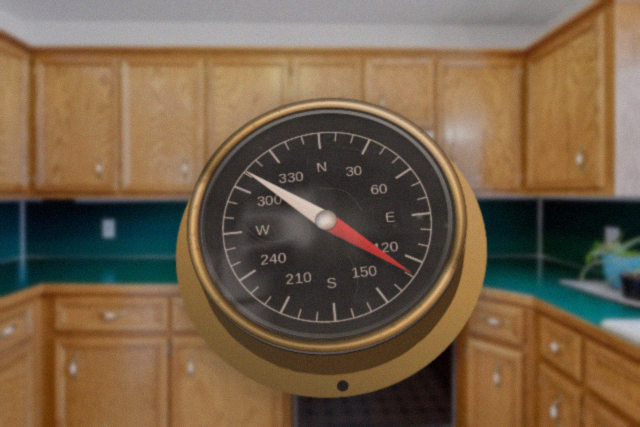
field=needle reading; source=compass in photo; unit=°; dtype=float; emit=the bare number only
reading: 130
